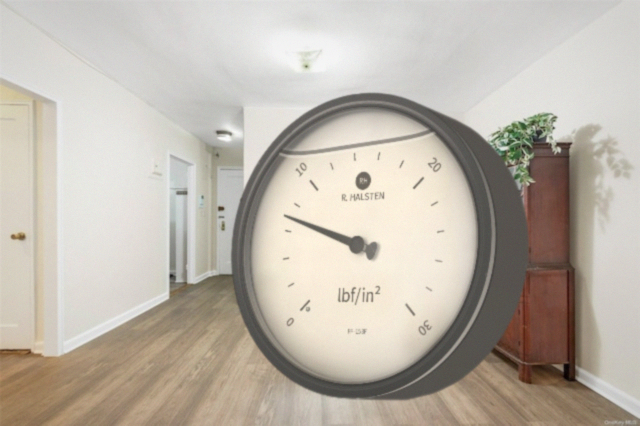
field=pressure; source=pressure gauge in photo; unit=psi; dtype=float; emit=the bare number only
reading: 7
